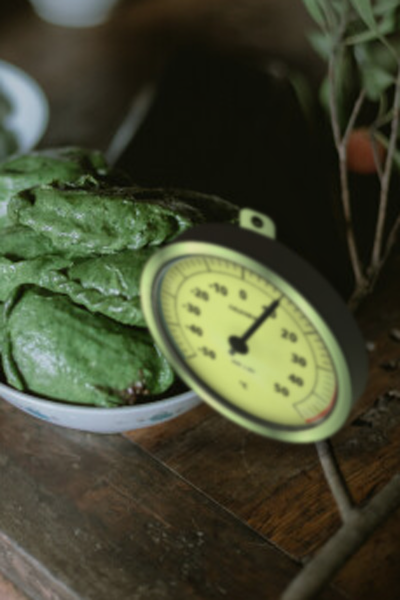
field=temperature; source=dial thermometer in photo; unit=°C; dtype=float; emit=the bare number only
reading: 10
